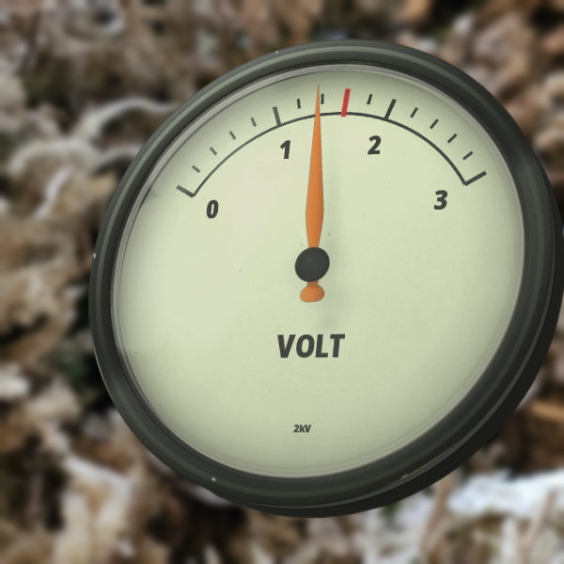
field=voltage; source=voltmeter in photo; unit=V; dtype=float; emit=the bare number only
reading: 1.4
